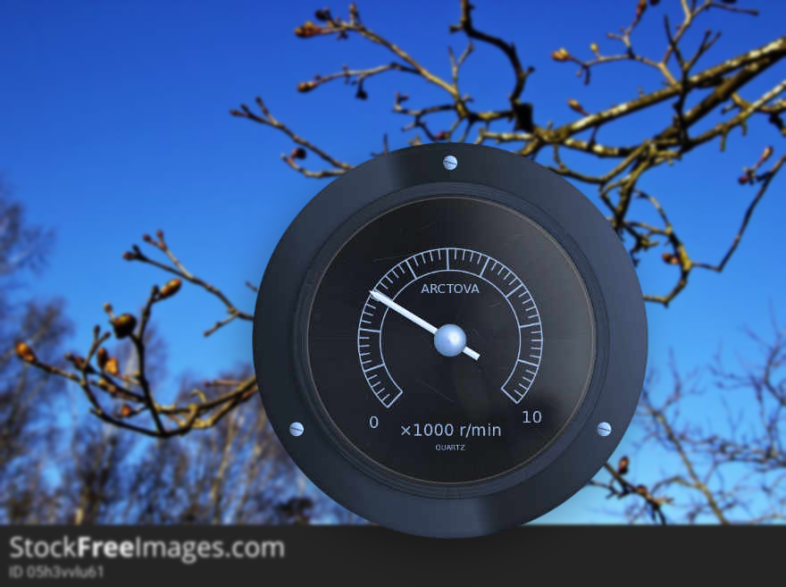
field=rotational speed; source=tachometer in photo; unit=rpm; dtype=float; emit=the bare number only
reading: 2900
